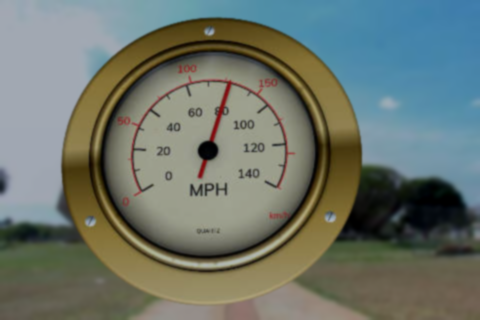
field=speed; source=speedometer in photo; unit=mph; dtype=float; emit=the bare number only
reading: 80
